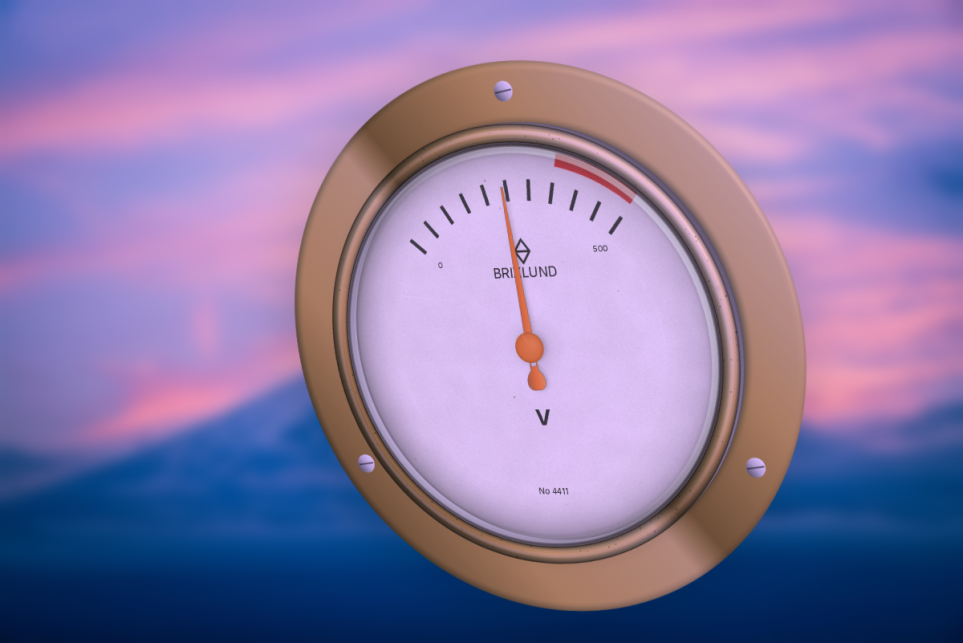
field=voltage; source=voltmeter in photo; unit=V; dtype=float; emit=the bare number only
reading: 250
